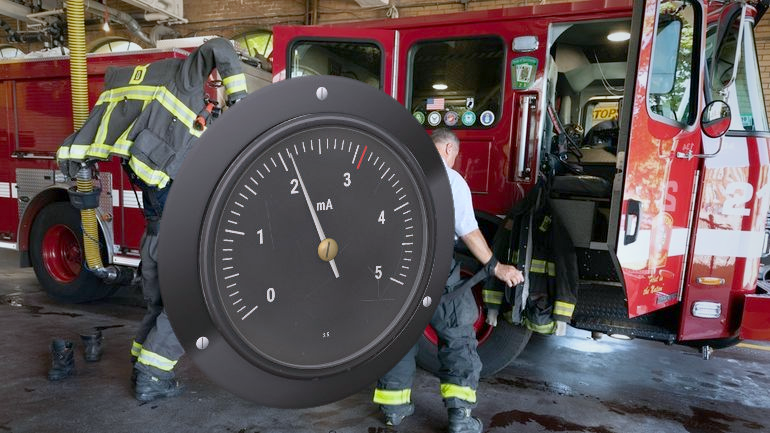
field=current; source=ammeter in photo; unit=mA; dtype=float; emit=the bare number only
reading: 2.1
